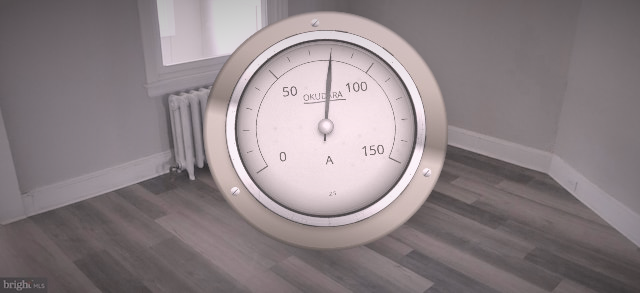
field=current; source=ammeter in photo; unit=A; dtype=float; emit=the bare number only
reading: 80
